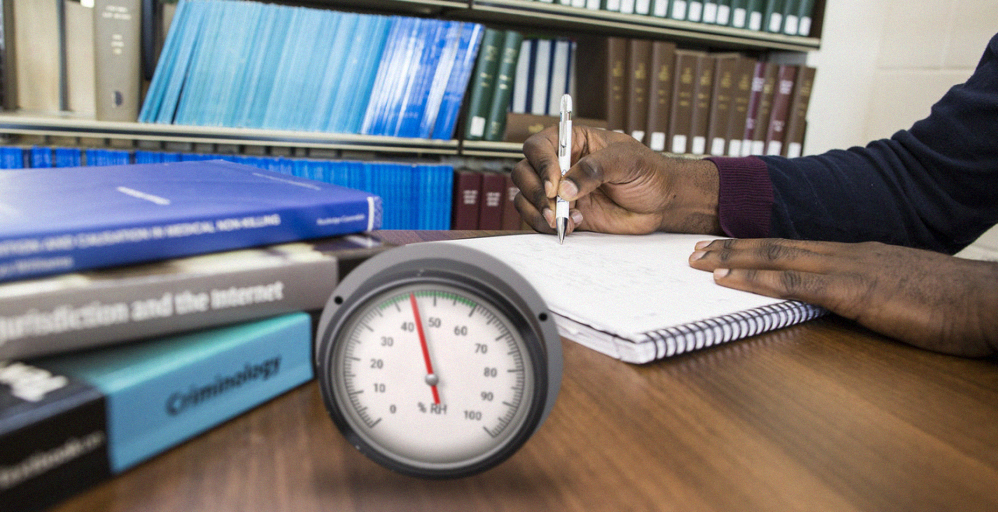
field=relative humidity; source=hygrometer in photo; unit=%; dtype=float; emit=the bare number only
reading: 45
